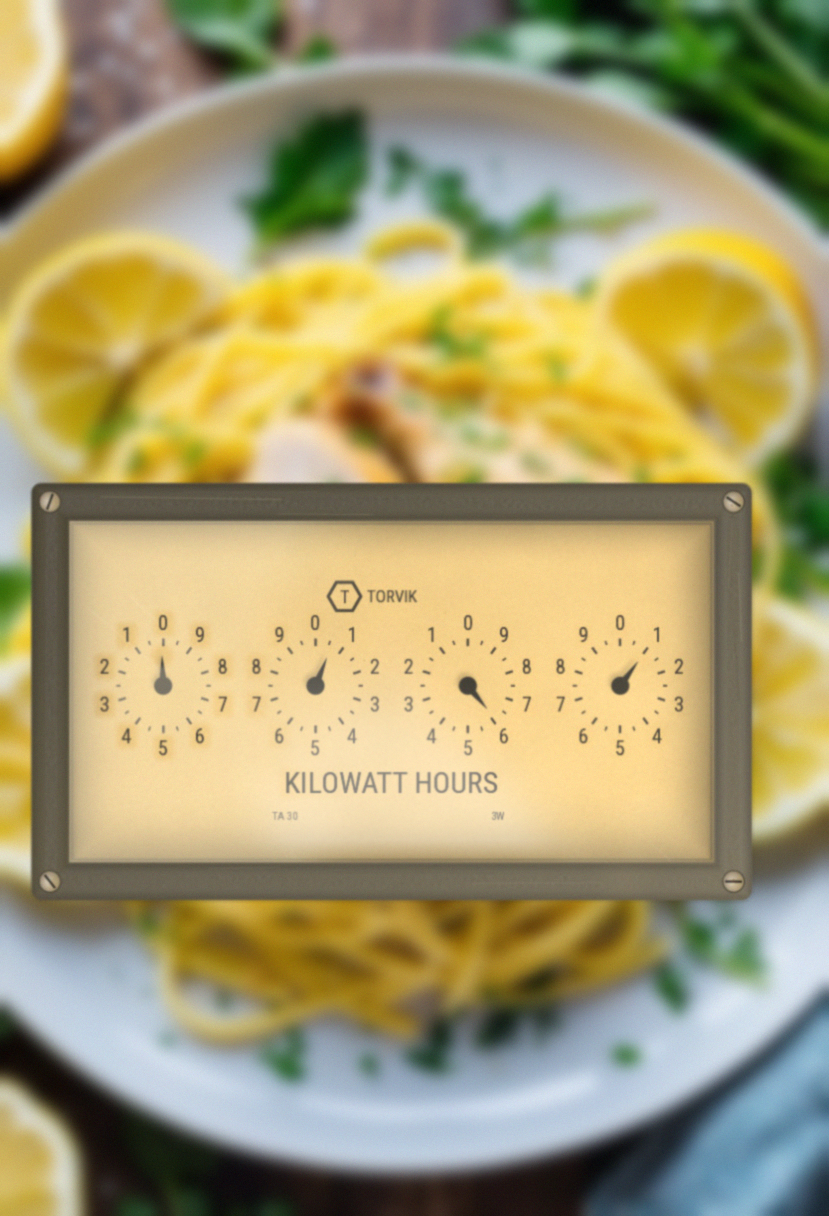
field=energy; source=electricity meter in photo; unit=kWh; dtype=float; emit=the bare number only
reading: 61
